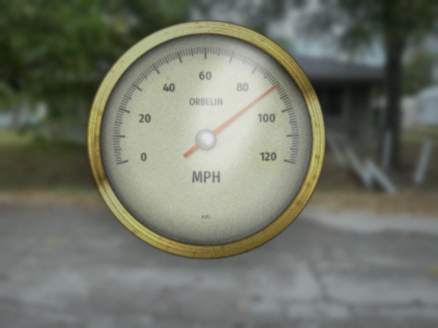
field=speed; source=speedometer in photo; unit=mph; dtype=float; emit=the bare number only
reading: 90
